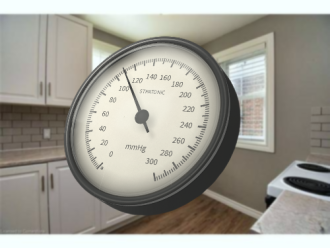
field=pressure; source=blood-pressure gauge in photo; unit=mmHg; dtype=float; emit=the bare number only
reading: 110
